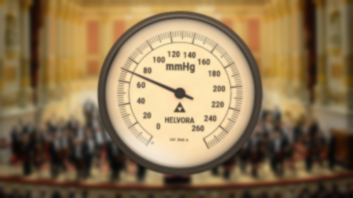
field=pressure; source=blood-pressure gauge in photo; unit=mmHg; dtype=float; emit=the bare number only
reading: 70
